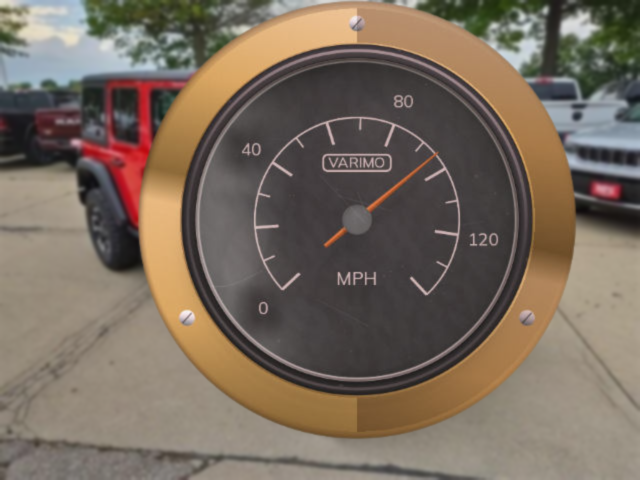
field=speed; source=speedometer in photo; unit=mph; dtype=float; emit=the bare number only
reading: 95
